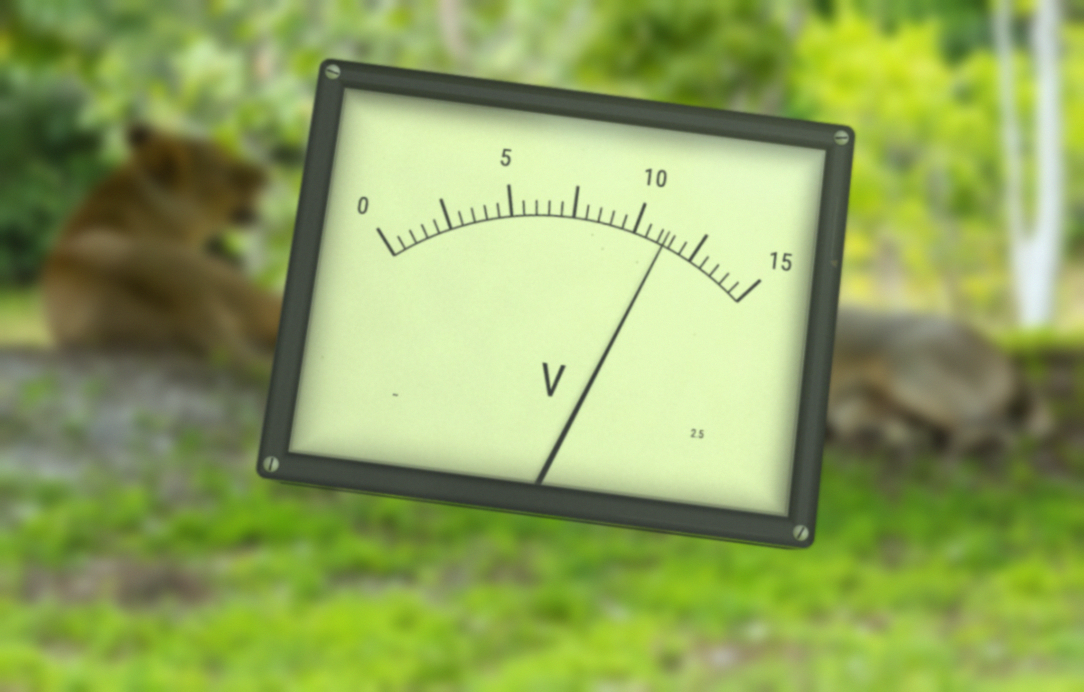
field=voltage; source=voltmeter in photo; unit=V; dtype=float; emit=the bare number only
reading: 11.25
